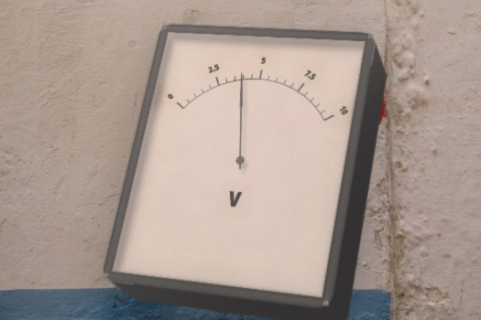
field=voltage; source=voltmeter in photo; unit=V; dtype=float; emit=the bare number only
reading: 4
